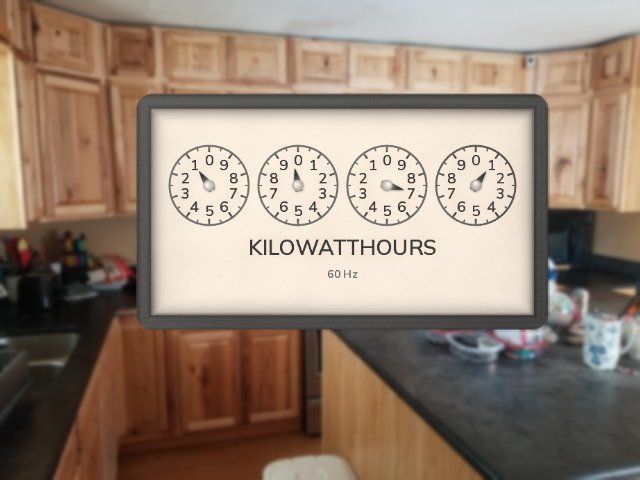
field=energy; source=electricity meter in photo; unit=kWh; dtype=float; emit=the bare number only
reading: 971
